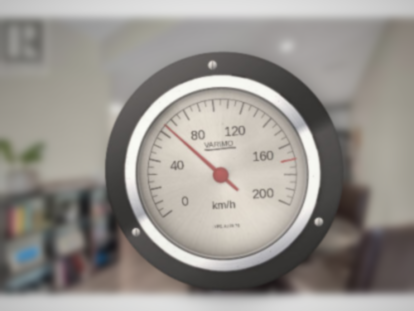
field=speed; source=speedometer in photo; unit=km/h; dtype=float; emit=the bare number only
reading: 65
